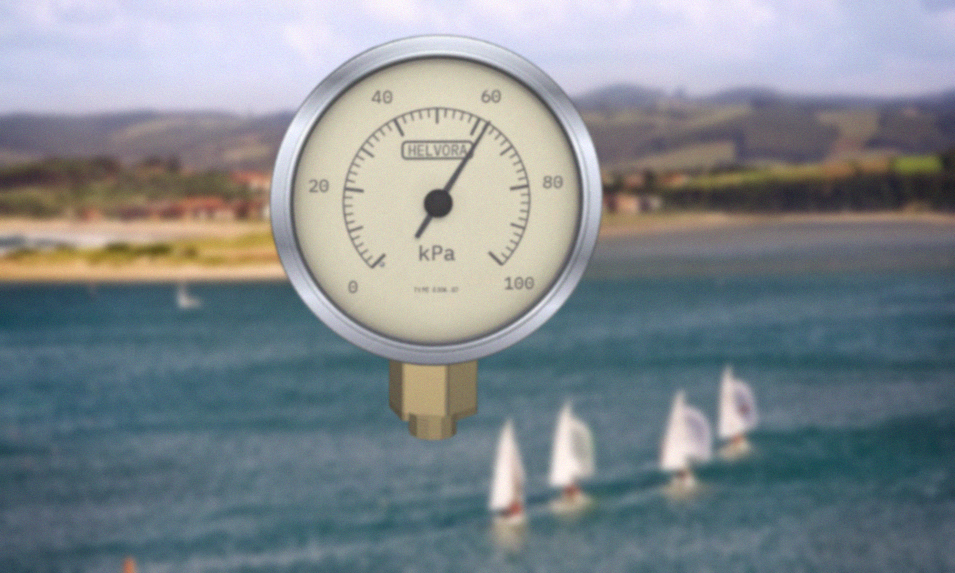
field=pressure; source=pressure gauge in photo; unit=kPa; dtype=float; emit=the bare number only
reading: 62
